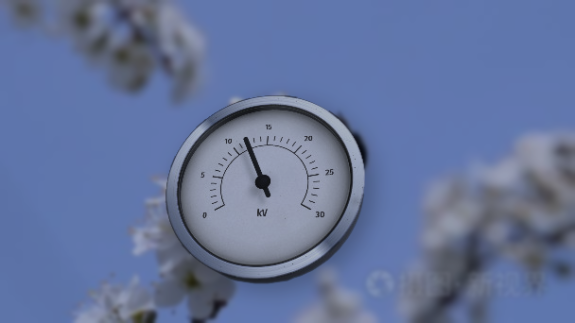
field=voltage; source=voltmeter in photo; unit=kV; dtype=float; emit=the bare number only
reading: 12
